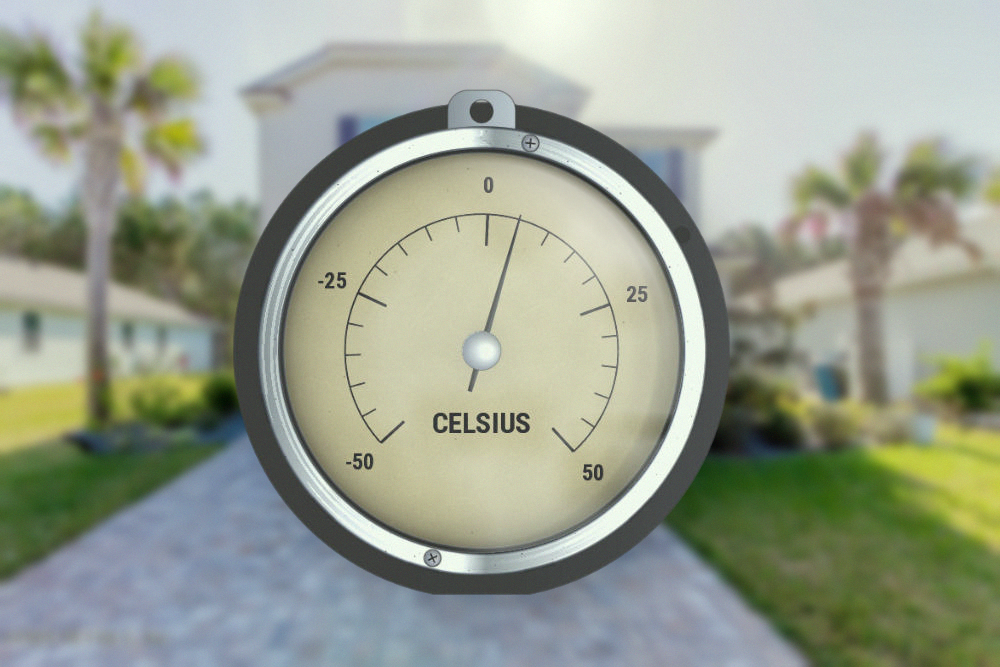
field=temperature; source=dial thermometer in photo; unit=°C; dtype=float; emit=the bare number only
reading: 5
